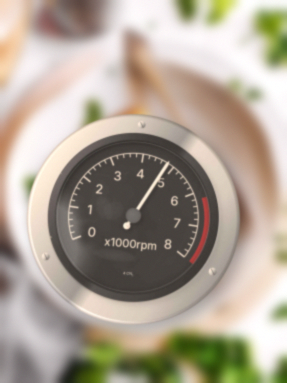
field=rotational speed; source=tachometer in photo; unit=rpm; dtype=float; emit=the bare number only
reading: 4800
